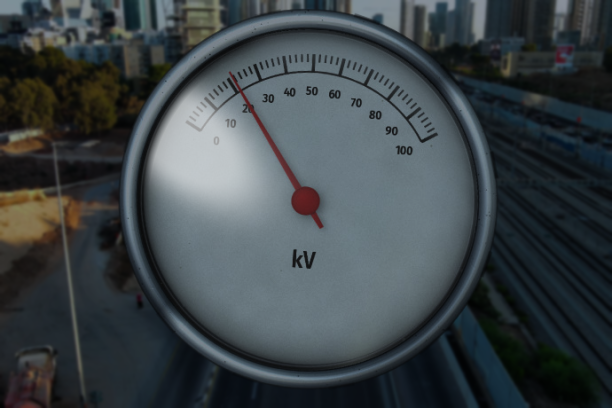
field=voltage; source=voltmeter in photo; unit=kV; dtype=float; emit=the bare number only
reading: 22
